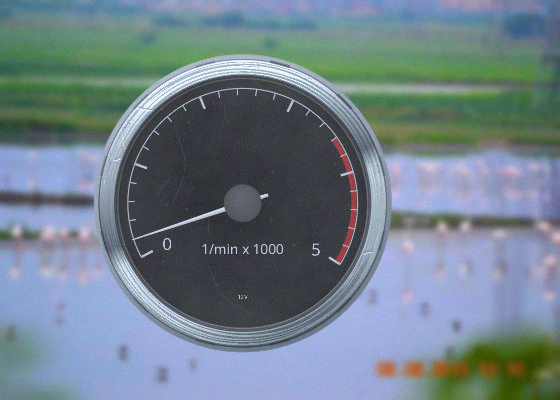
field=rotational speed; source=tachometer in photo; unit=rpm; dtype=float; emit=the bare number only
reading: 200
